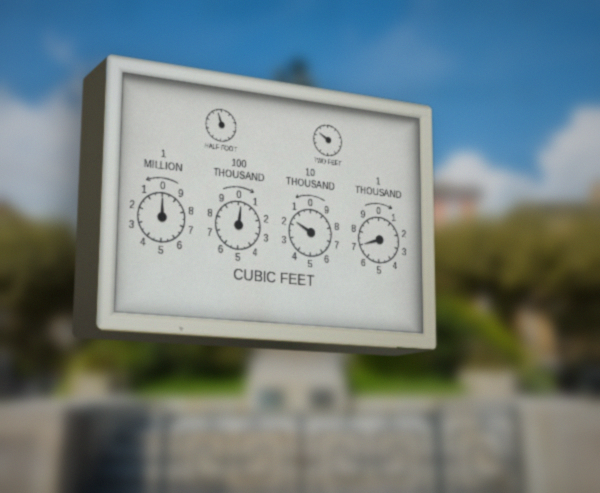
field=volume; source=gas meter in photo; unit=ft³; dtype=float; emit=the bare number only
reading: 1700
